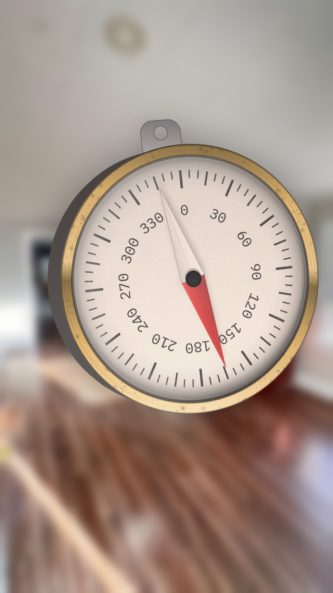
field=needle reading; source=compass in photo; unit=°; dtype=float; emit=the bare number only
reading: 165
